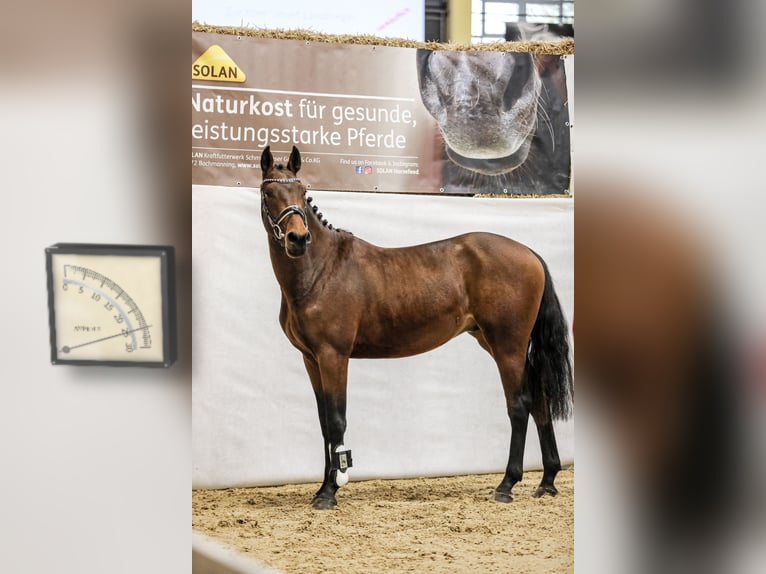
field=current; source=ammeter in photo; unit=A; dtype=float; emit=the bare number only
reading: 25
